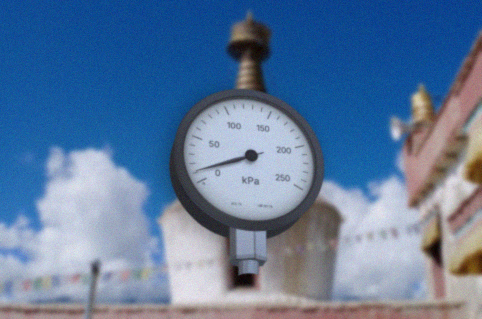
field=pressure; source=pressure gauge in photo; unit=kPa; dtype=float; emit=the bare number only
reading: 10
